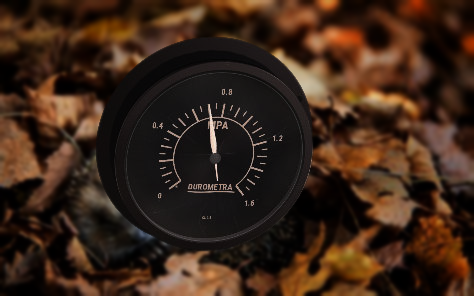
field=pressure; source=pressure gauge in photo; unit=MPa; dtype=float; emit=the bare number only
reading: 0.7
